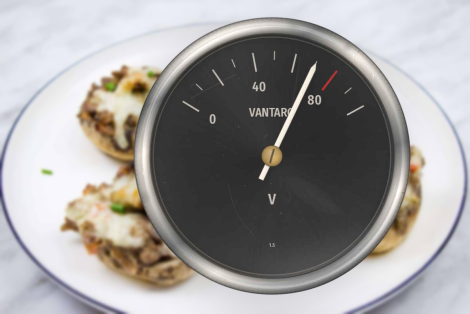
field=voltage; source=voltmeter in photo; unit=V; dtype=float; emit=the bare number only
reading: 70
